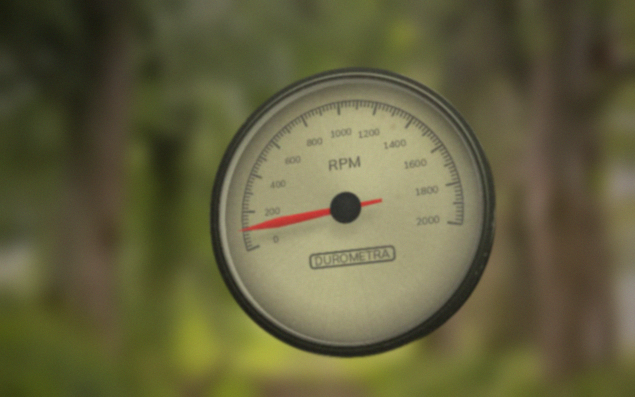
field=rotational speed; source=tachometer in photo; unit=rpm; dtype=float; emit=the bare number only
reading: 100
